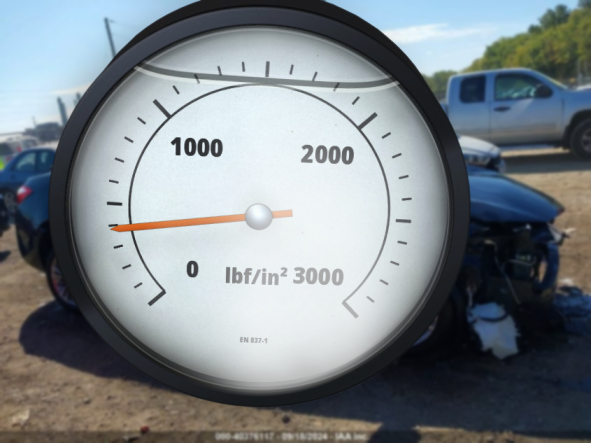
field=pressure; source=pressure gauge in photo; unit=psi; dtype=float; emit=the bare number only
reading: 400
